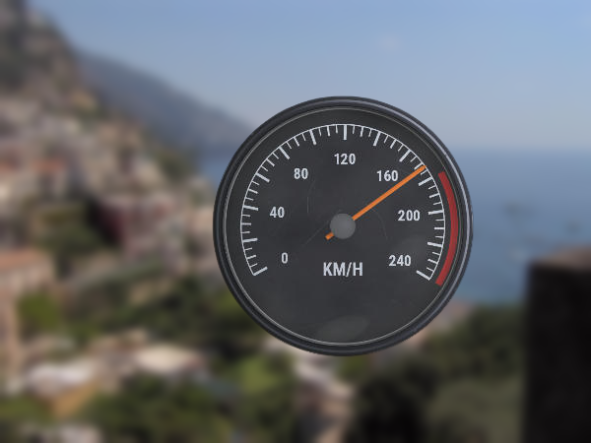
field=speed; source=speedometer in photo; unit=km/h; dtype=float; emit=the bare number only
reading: 172.5
